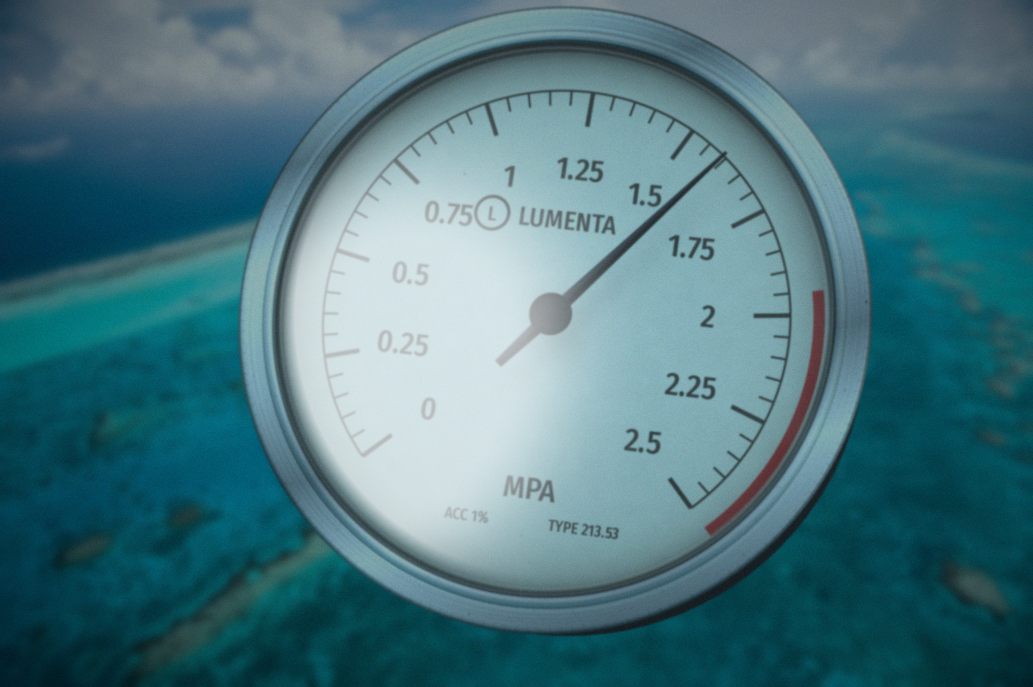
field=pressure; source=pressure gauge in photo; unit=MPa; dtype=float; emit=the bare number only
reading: 1.6
